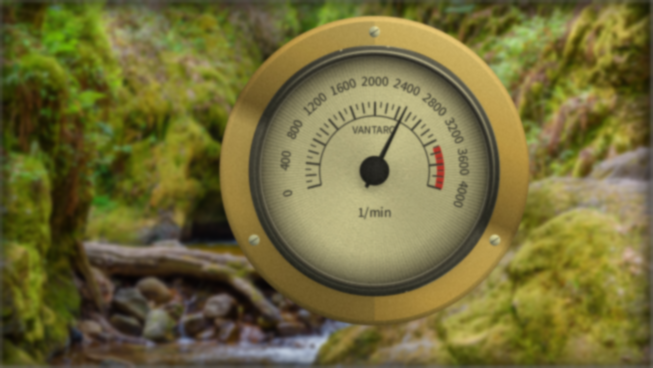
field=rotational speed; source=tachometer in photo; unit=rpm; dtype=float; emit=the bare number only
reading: 2500
